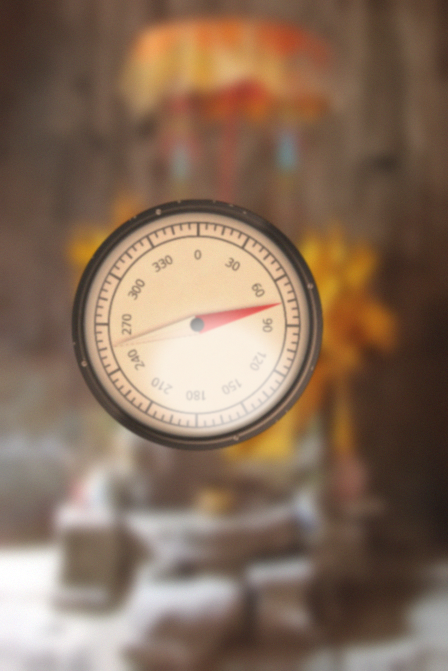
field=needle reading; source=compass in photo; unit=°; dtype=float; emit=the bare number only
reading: 75
